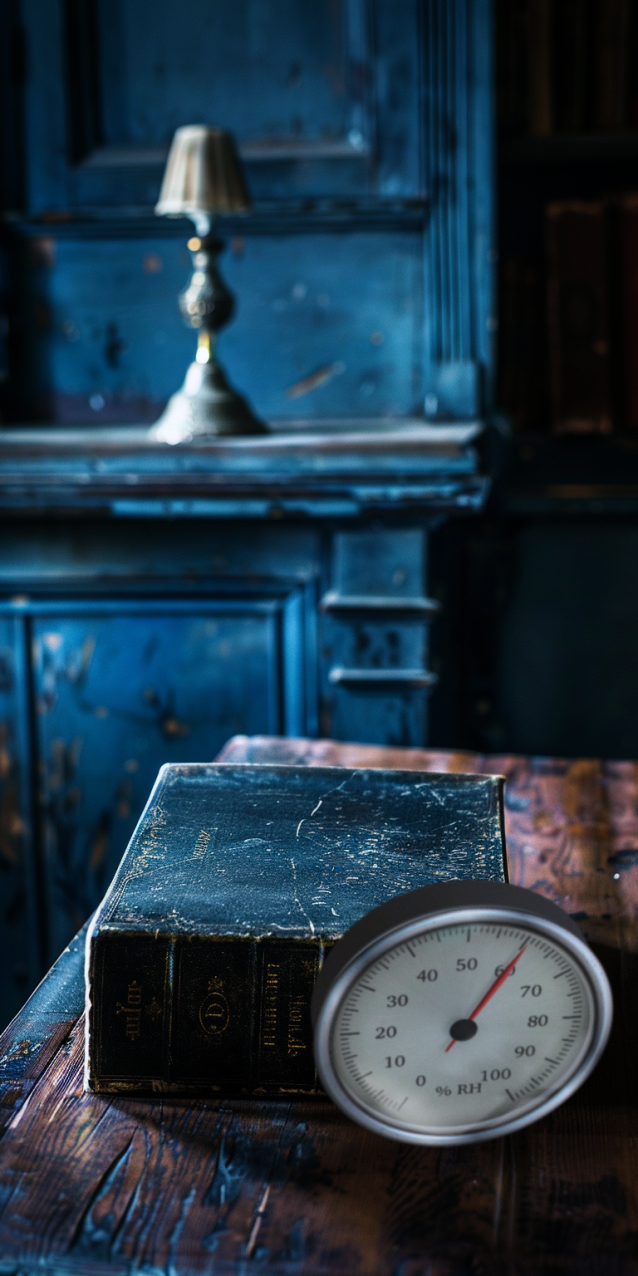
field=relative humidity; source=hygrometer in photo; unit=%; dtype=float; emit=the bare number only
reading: 60
